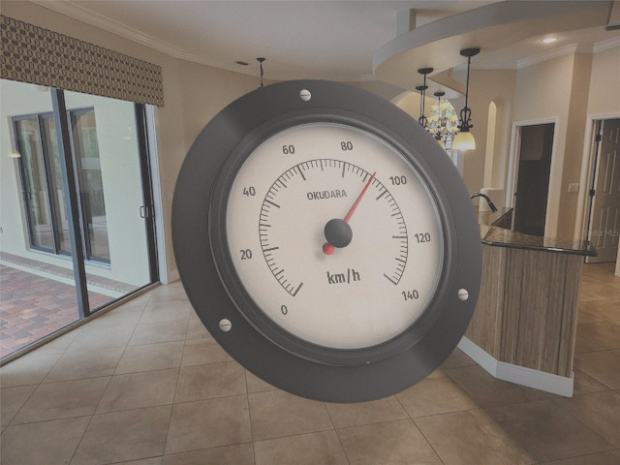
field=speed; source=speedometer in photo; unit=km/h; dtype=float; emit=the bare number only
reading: 92
